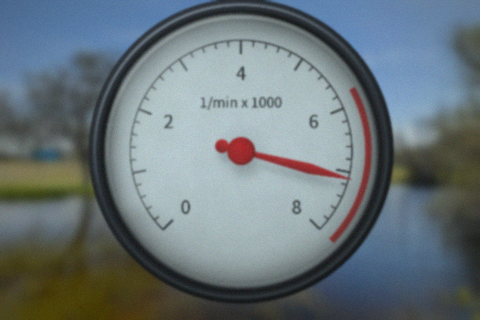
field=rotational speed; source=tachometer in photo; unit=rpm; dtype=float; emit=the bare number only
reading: 7100
